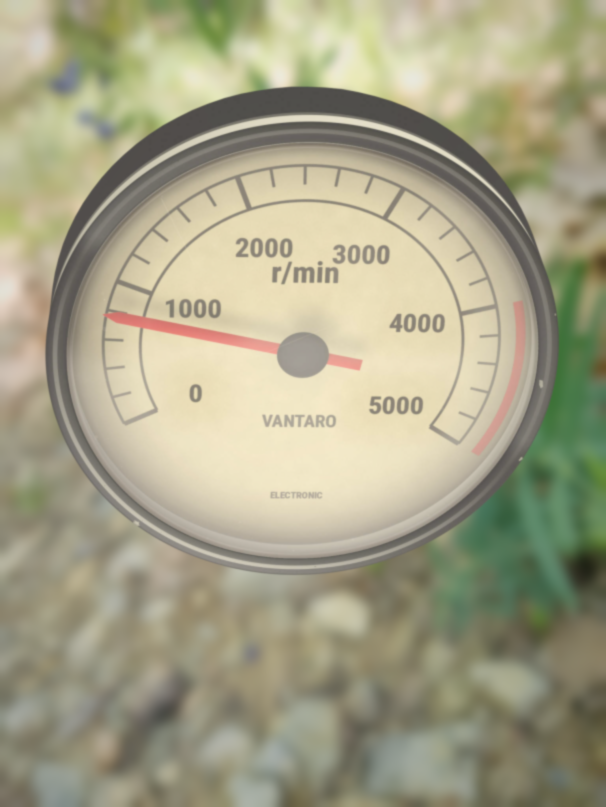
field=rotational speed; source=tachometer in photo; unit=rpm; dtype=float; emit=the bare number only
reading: 800
